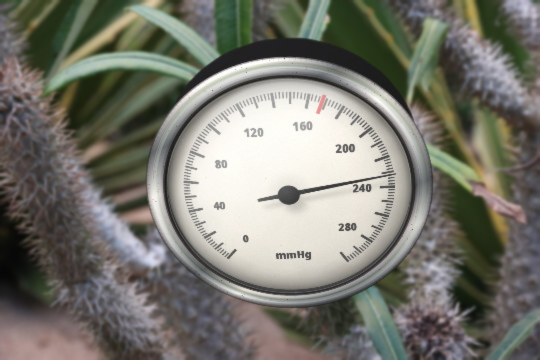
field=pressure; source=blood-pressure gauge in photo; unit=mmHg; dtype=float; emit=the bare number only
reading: 230
